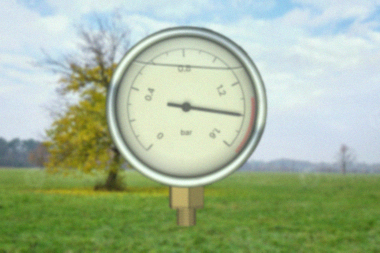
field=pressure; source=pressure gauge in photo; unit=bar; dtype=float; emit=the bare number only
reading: 1.4
